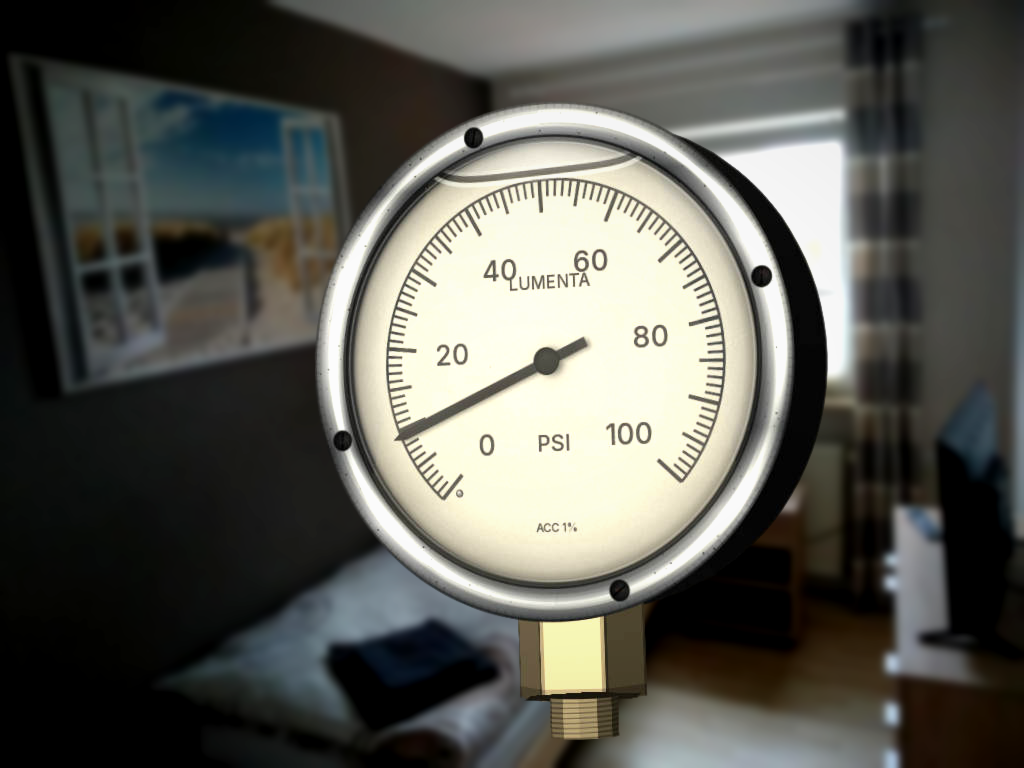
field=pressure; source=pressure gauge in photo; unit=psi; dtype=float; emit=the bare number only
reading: 9
